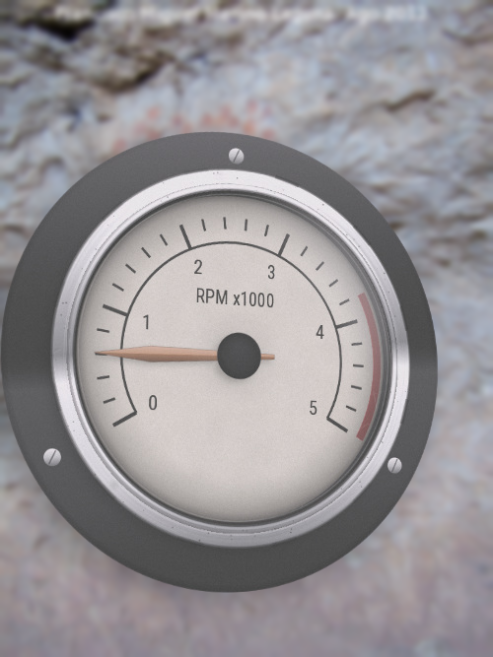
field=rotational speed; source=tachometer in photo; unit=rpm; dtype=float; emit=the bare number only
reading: 600
